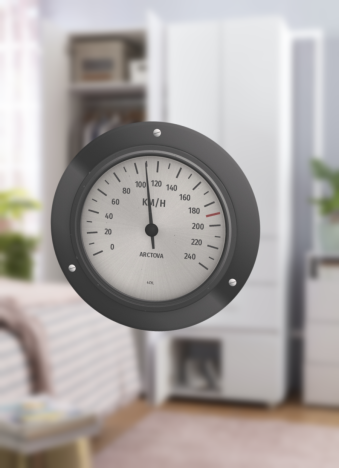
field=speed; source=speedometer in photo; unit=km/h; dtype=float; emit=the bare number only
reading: 110
